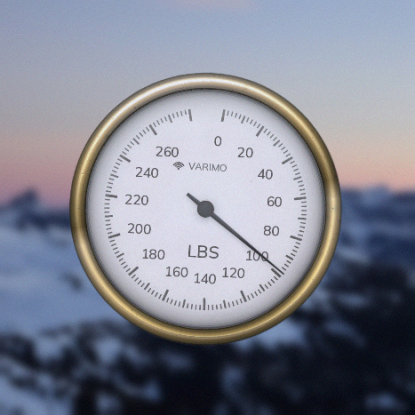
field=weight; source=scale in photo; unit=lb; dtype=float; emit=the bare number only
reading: 98
